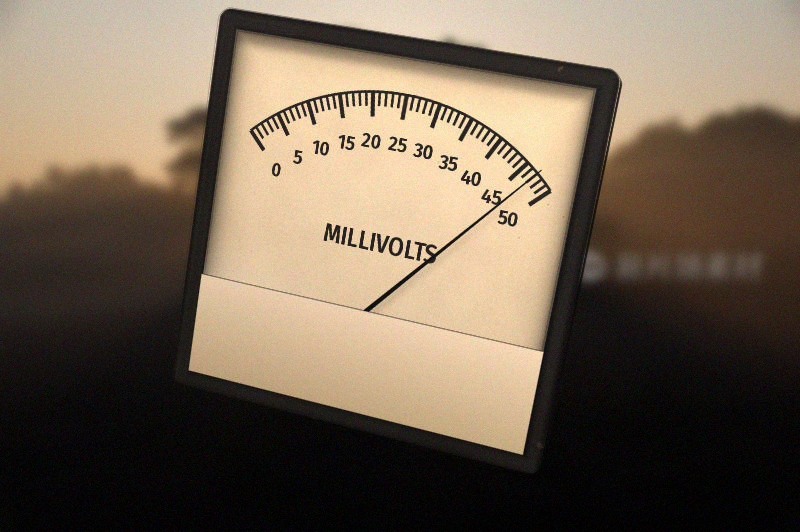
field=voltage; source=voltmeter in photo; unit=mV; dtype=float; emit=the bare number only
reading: 47
